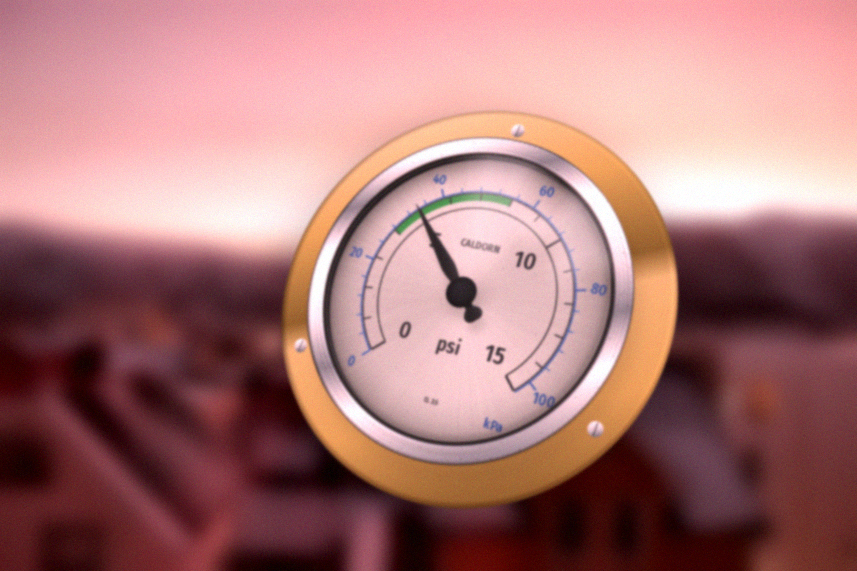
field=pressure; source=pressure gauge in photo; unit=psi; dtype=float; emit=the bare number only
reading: 5
